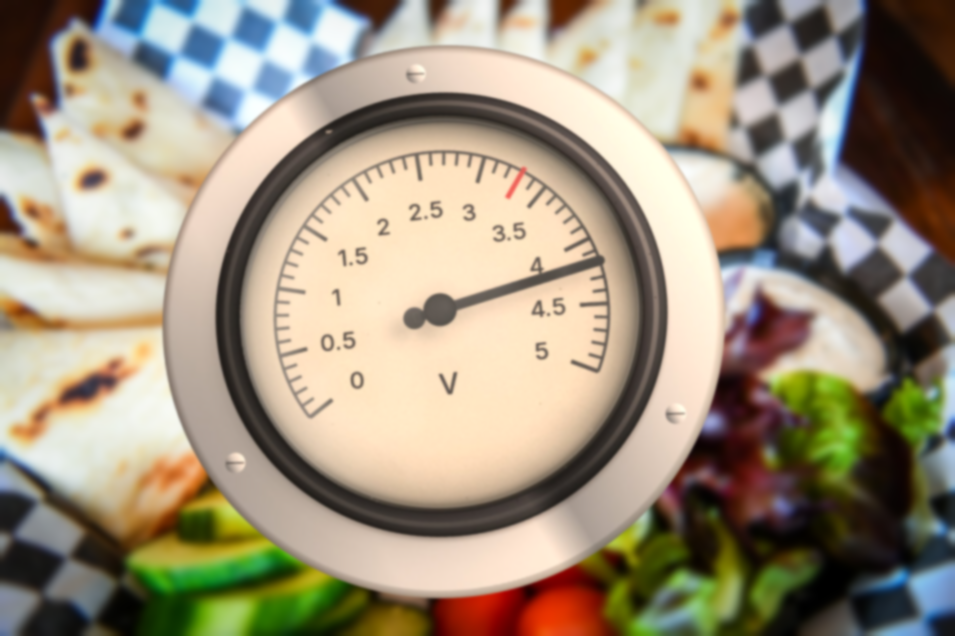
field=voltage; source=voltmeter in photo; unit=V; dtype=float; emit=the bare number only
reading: 4.2
